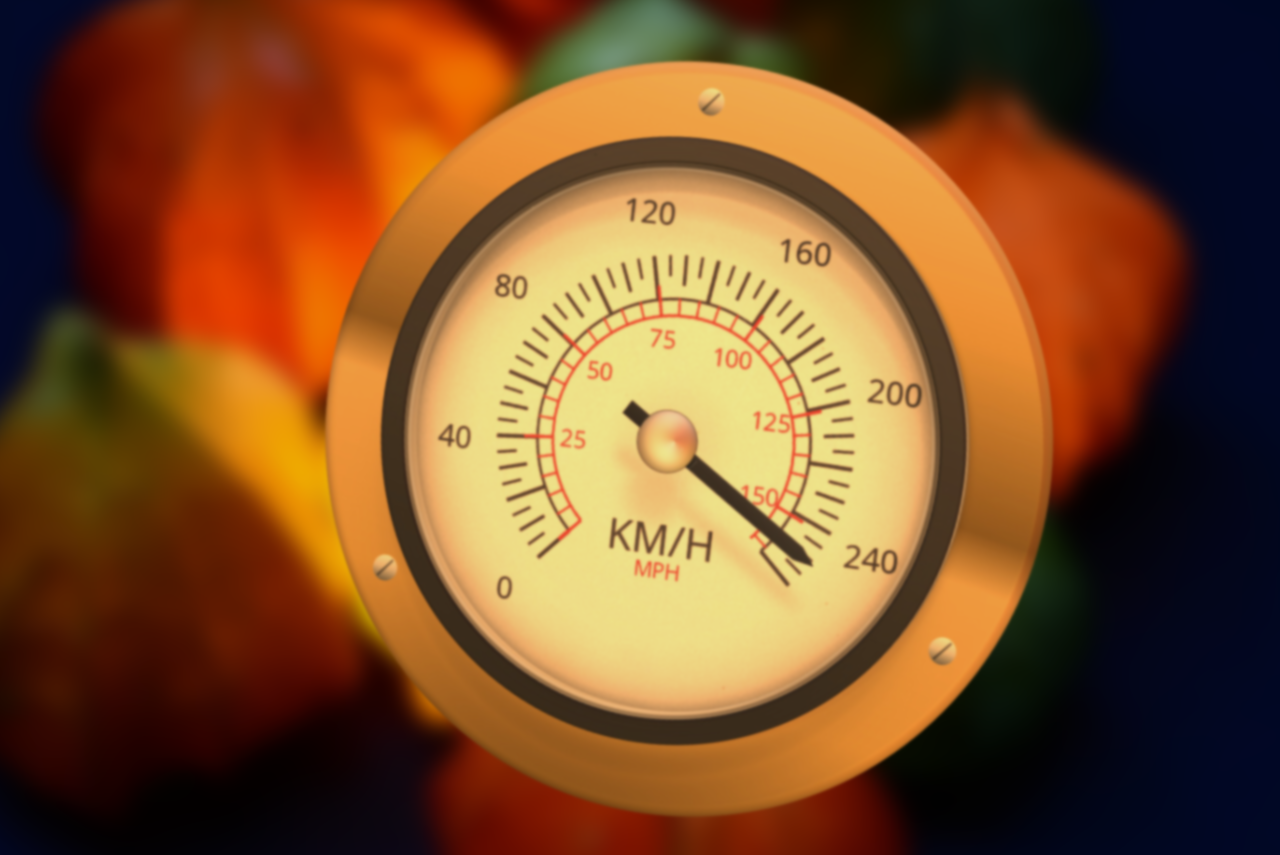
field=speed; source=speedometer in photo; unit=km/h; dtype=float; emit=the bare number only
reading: 250
